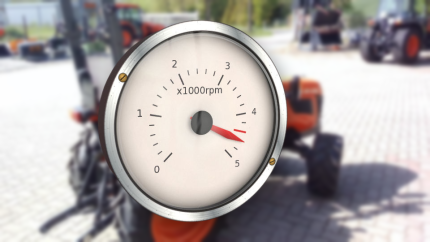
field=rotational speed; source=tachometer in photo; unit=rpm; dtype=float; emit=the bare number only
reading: 4600
